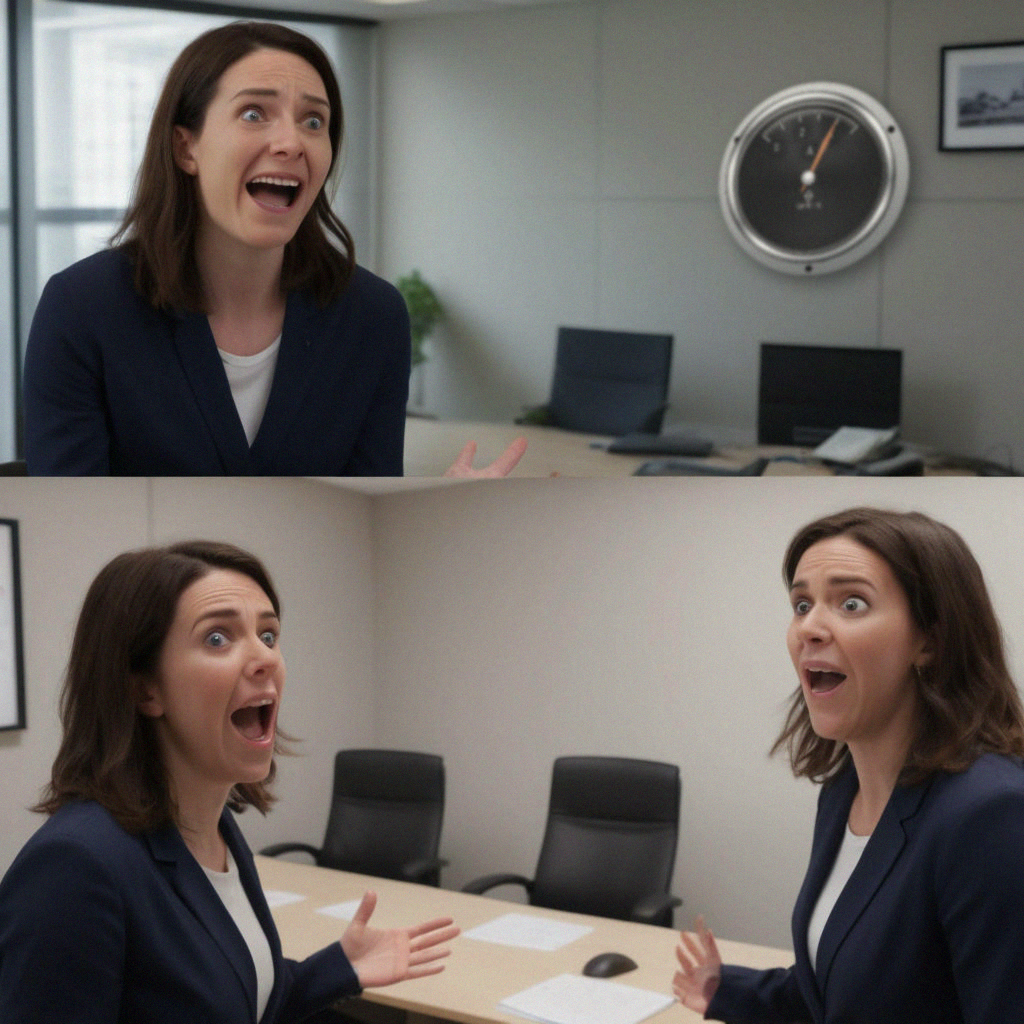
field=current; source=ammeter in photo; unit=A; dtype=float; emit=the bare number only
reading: 4
